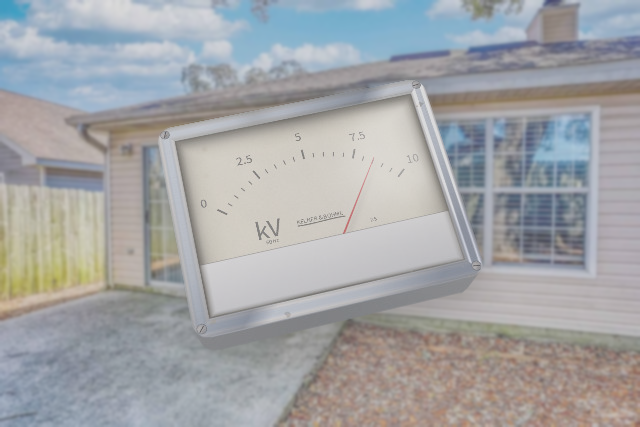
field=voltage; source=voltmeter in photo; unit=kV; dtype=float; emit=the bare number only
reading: 8.5
